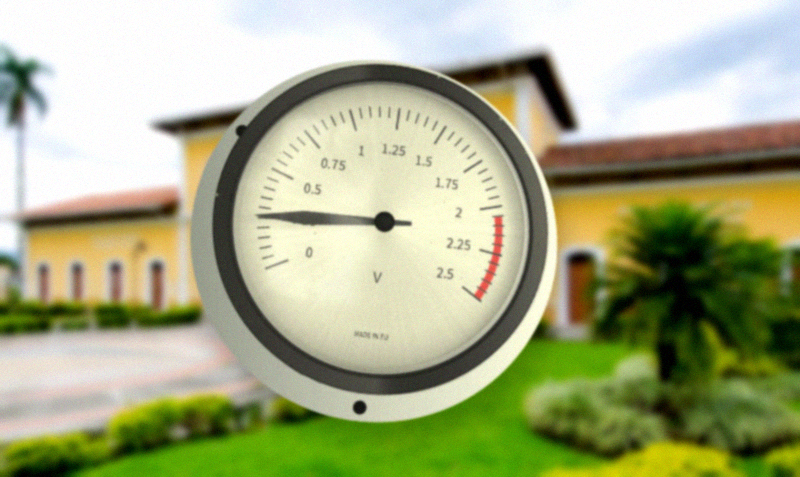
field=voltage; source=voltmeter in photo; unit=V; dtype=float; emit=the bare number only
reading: 0.25
